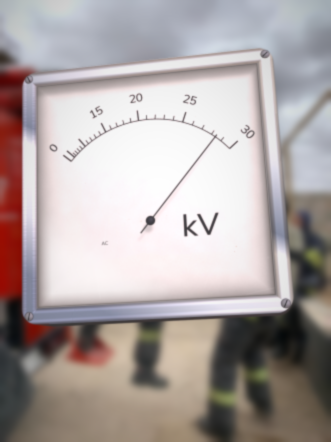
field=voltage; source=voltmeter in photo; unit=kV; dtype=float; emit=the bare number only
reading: 28.5
